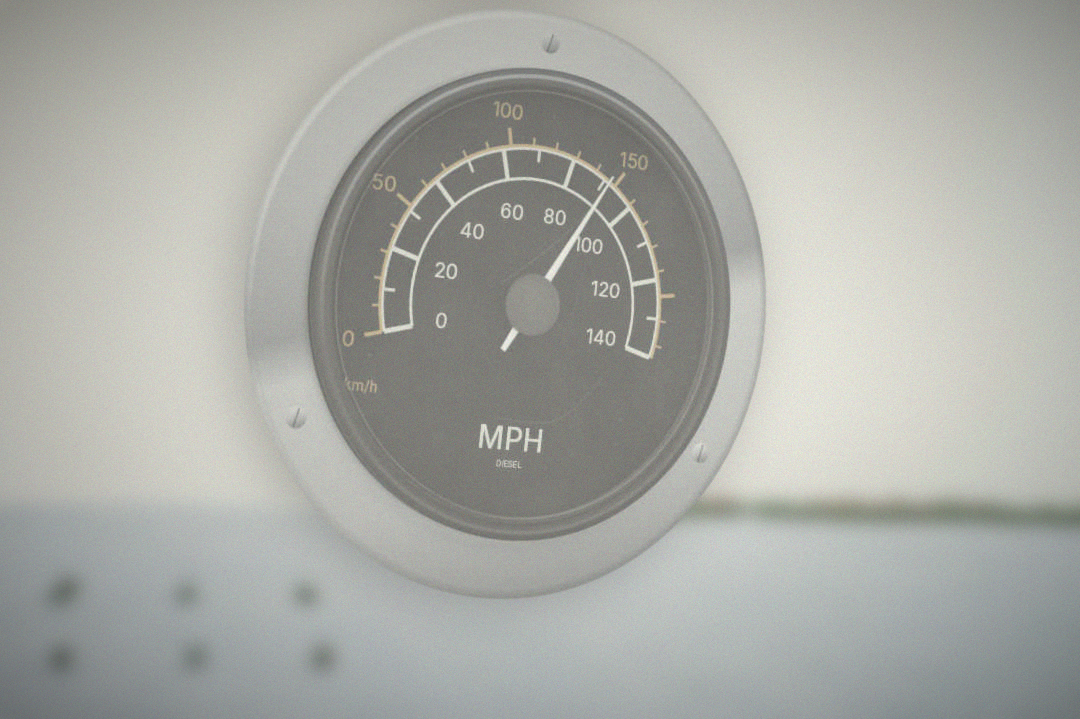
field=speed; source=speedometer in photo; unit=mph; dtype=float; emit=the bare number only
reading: 90
